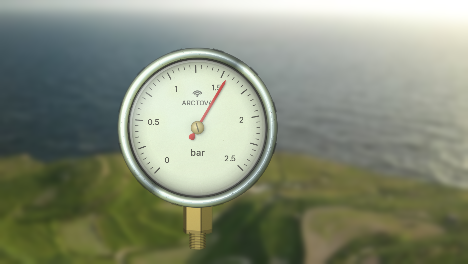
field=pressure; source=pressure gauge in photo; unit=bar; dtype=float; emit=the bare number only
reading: 1.55
